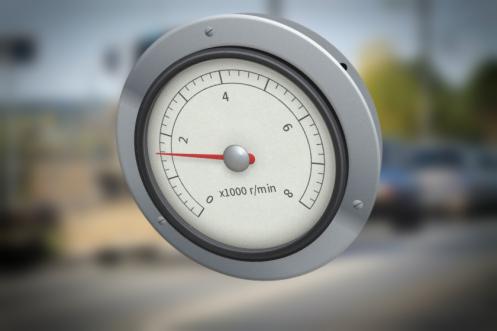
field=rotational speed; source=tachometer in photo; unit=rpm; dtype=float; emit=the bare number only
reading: 1600
